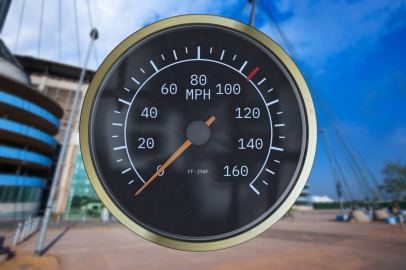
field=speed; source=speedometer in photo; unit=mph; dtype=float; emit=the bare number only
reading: 0
